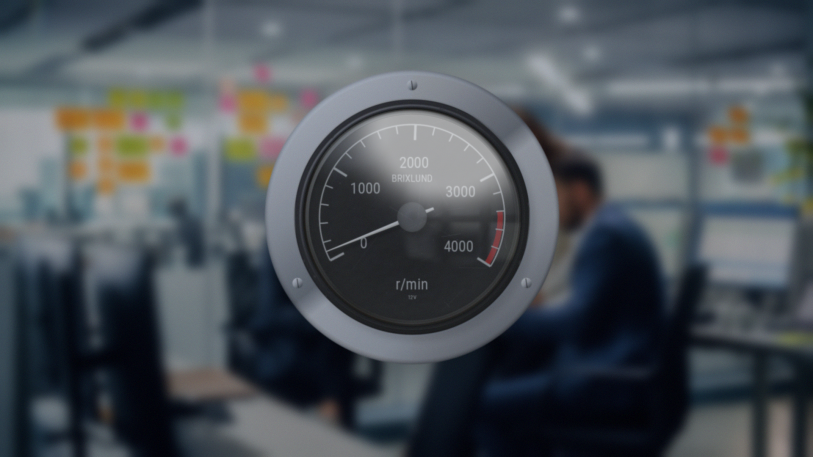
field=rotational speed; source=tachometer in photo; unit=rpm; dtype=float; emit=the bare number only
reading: 100
